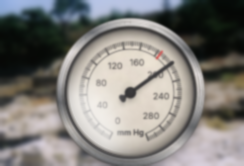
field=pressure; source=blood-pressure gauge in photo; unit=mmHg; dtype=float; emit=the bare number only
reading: 200
